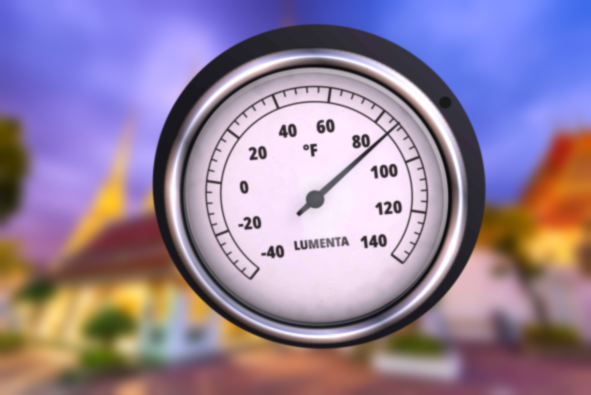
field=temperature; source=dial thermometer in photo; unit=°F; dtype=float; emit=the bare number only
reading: 86
